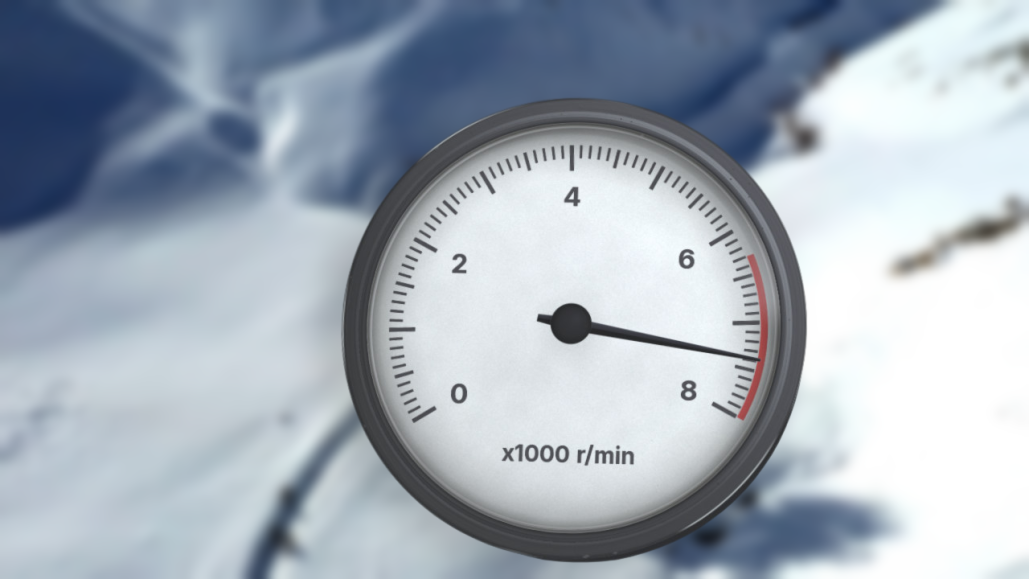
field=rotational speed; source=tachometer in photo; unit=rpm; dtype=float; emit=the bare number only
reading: 7400
